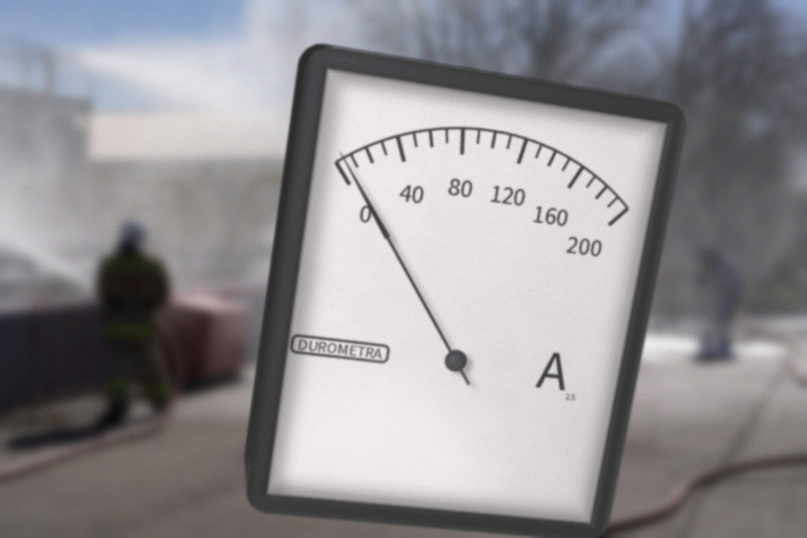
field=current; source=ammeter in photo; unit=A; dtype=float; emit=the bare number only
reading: 5
